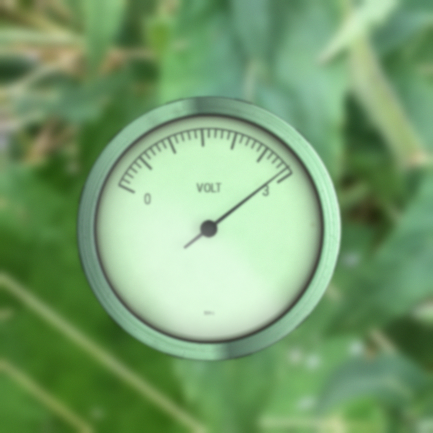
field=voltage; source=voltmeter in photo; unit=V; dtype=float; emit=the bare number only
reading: 2.9
